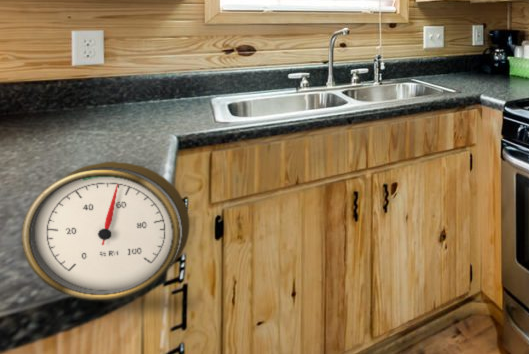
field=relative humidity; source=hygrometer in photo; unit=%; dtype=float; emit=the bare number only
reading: 56
